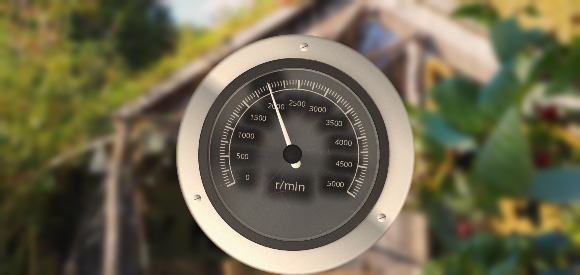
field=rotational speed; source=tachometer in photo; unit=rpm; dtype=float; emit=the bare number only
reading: 2000
